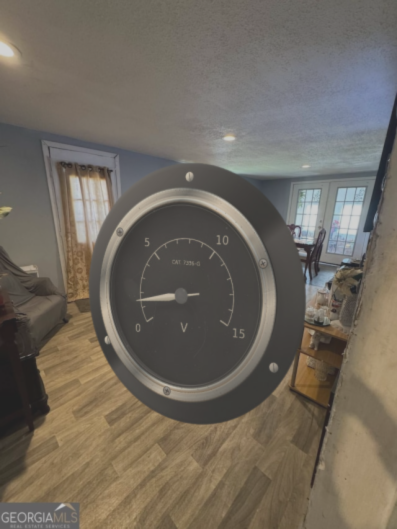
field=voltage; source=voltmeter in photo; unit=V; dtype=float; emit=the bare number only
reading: 1.5
